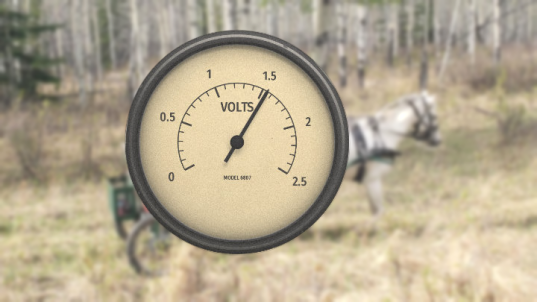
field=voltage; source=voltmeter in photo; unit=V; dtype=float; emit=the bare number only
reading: 1.55
